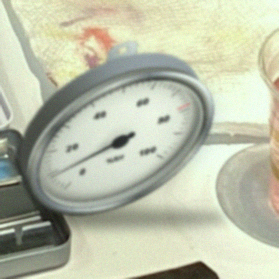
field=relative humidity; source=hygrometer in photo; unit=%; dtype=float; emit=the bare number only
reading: 10
